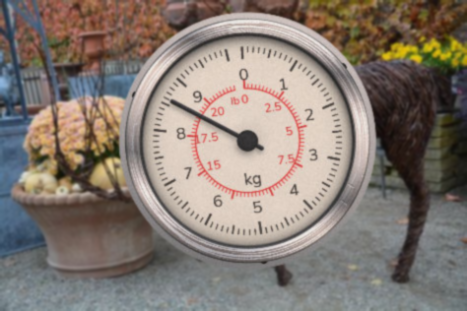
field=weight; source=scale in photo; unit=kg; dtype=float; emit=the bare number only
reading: 8.6
